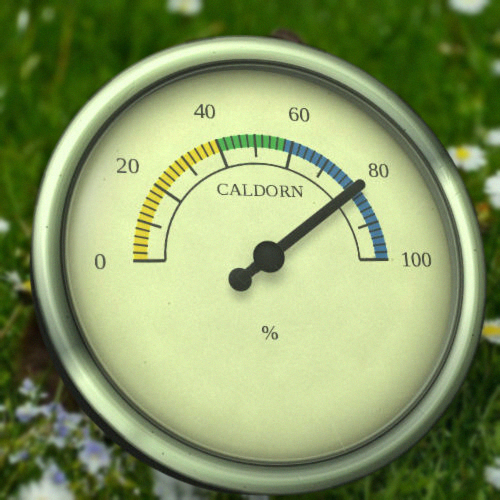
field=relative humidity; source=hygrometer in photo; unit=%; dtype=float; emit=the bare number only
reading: 80
